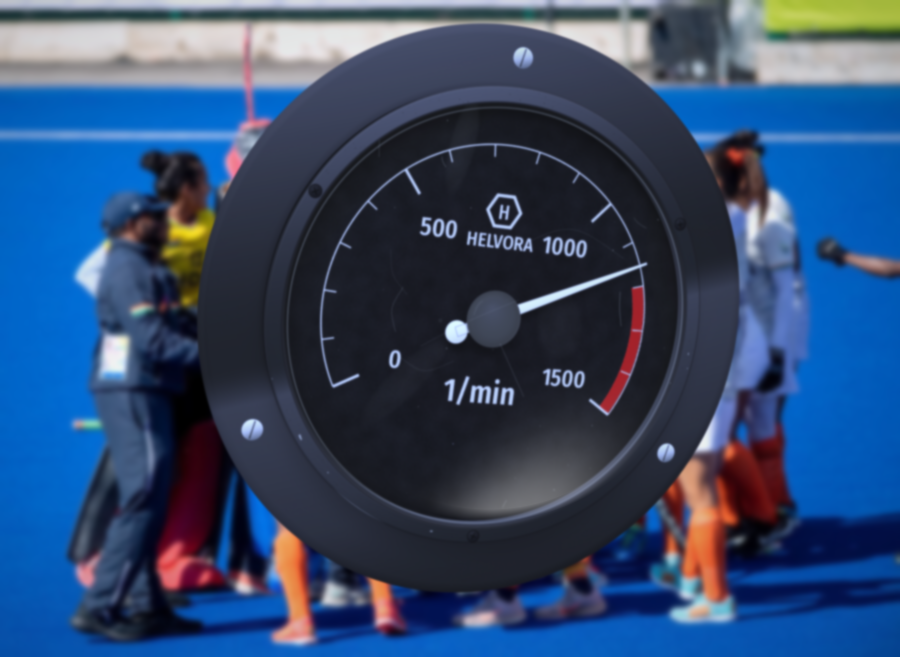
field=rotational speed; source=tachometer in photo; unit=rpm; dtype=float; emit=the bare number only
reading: 1150
